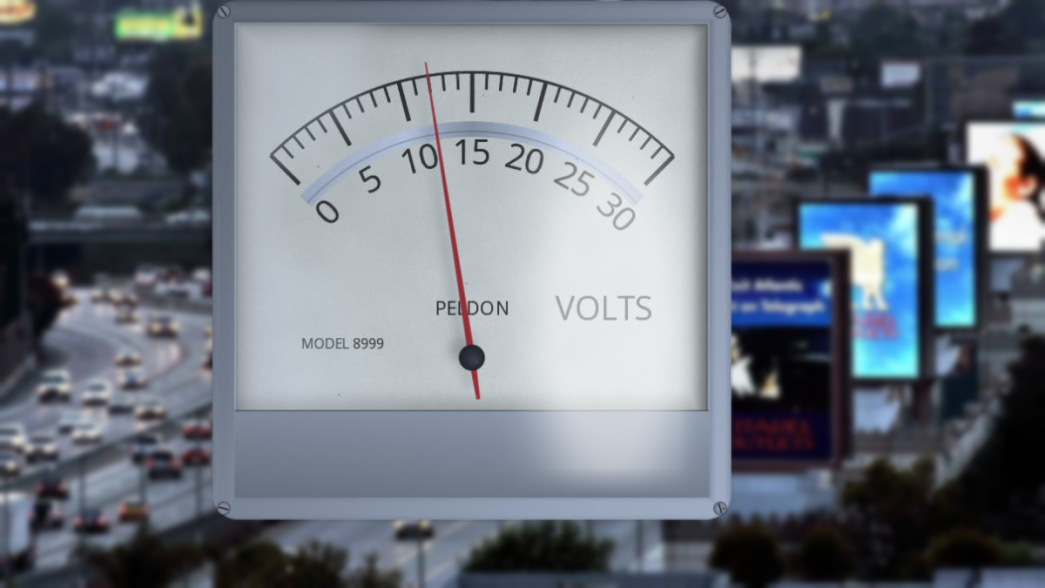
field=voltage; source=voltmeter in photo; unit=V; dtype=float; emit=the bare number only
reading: 12
